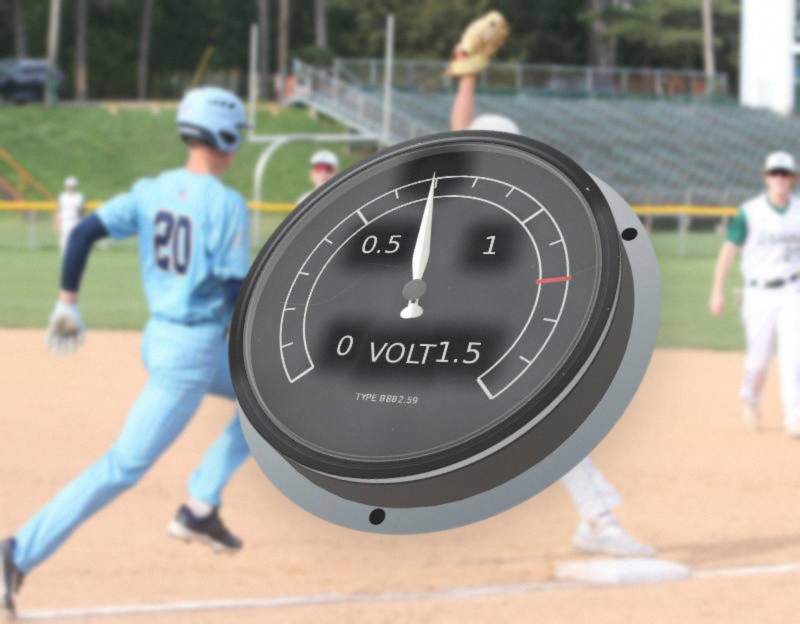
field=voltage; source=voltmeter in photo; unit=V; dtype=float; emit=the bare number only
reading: 0.7
